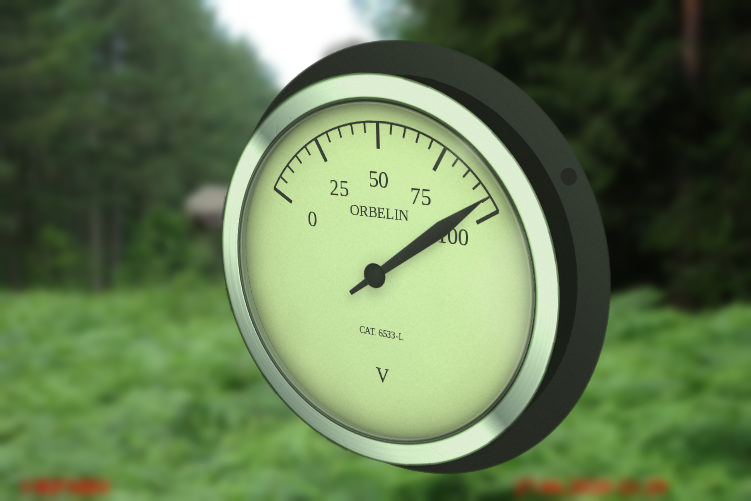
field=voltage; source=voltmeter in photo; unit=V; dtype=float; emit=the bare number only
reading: 95
